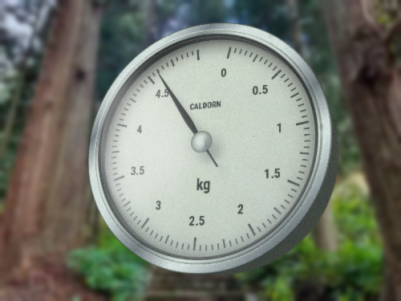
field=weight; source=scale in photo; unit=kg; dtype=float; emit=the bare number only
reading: 4.6
